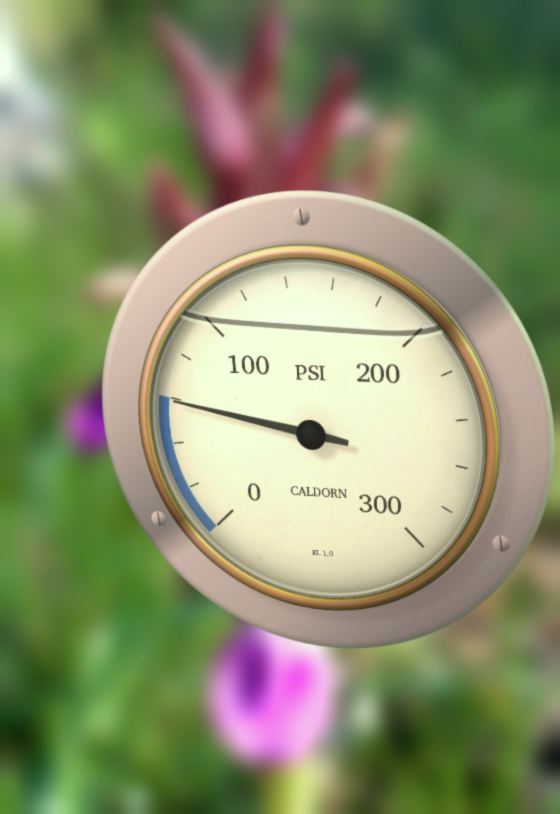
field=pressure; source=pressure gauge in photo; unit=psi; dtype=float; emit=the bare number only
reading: 60
